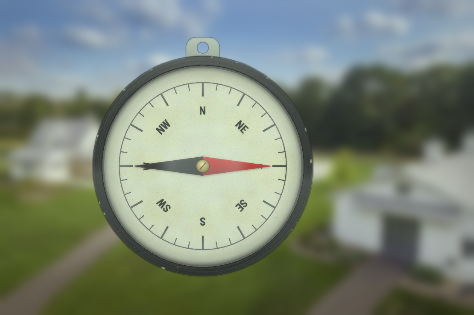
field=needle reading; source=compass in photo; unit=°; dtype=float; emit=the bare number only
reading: 90
